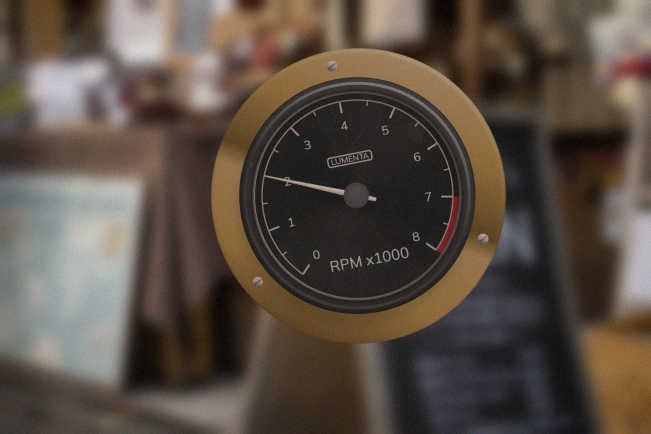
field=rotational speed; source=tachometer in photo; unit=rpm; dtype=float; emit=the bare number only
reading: 2000
